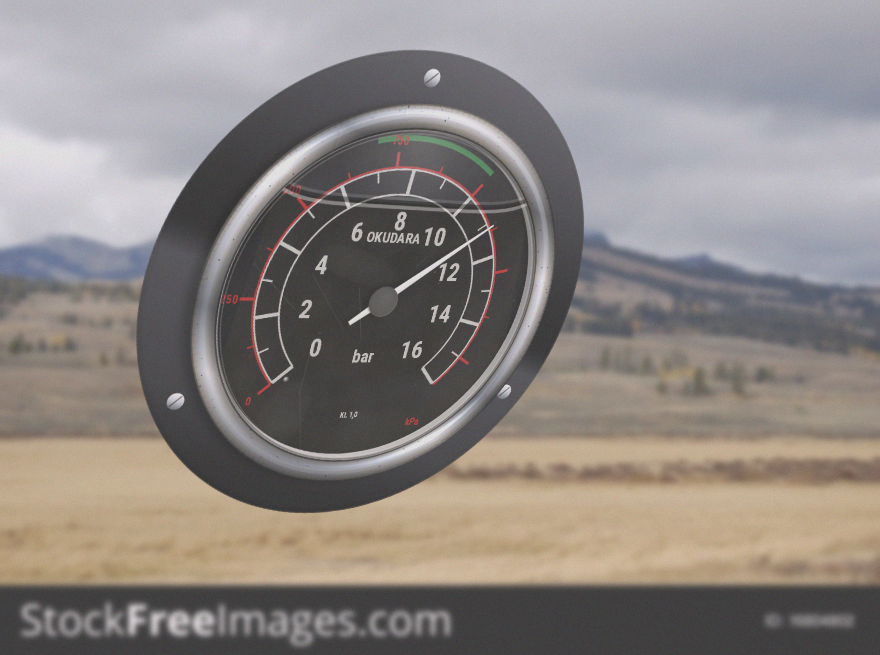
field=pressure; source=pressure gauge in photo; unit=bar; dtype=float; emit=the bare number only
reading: 11
